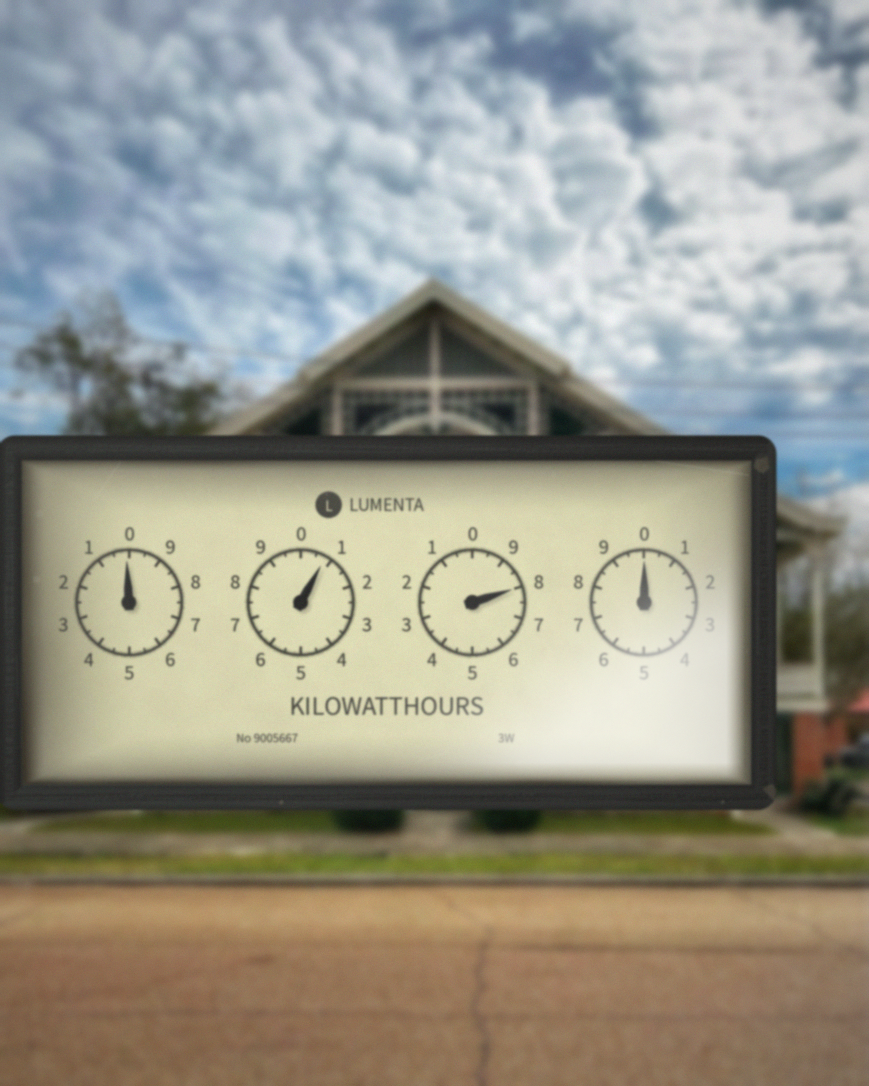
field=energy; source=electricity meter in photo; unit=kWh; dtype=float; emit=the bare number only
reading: 80
